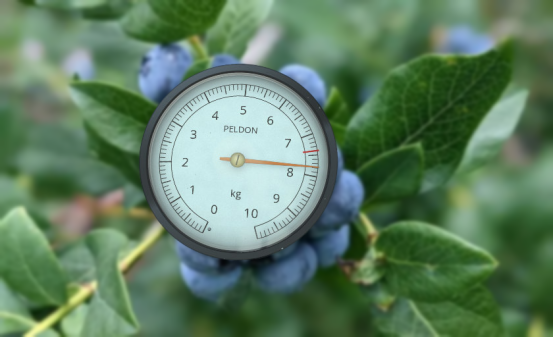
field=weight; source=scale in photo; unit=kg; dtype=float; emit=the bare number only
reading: 7.8
